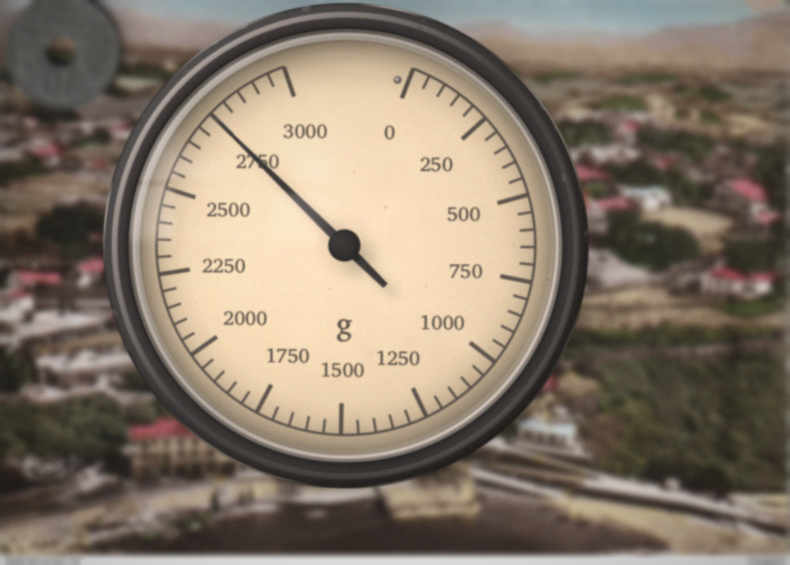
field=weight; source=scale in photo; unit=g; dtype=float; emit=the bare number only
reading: 2750
